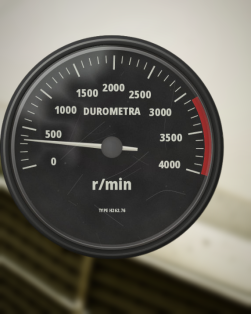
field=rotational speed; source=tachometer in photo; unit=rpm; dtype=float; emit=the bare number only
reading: 350
